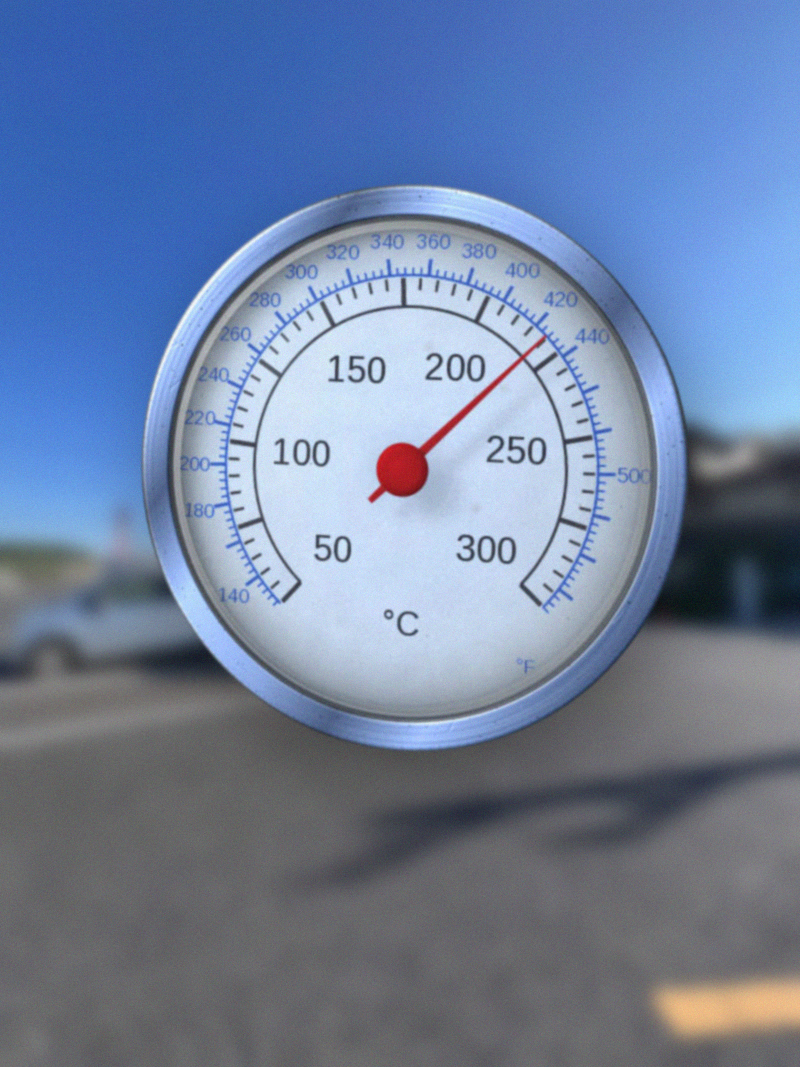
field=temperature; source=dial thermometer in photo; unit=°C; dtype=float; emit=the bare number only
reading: 220
